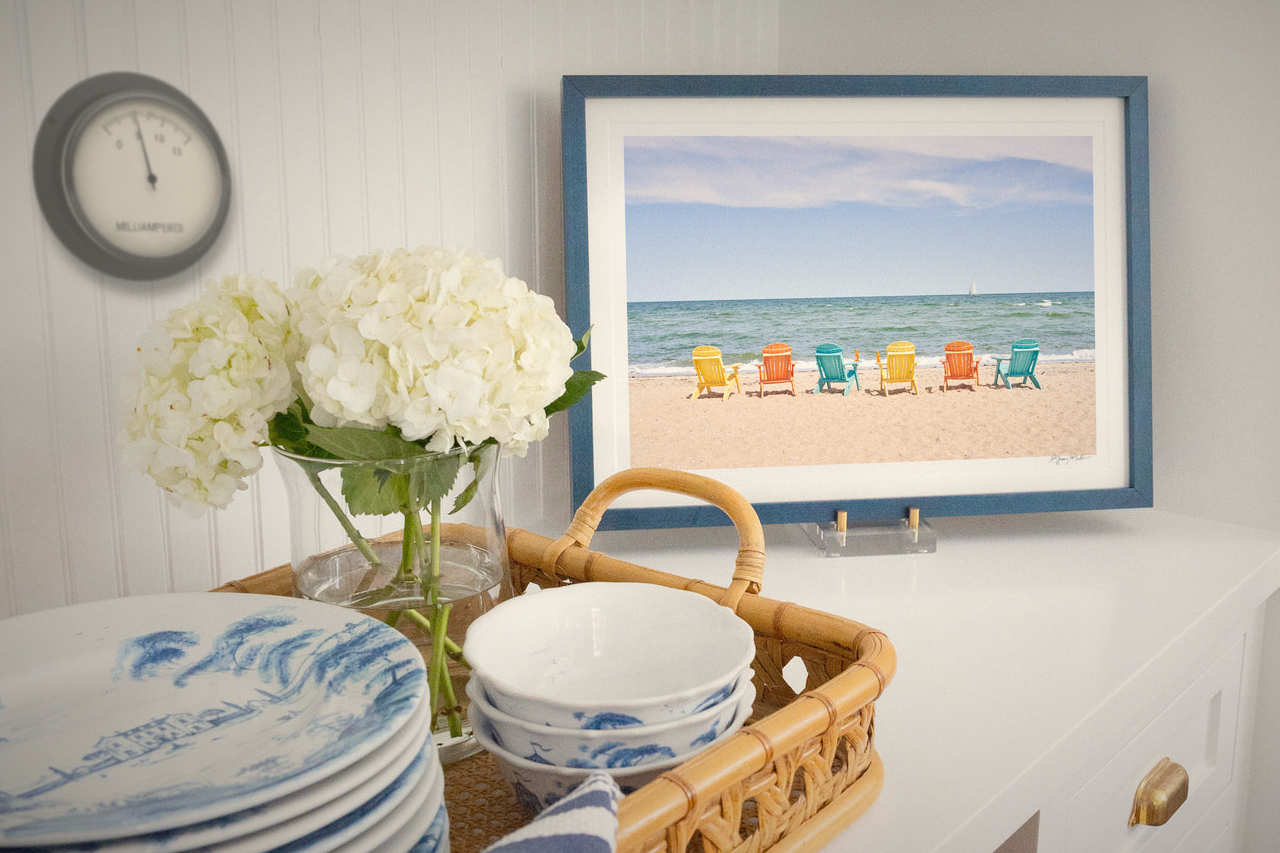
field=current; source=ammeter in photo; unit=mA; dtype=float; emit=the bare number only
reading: 5
